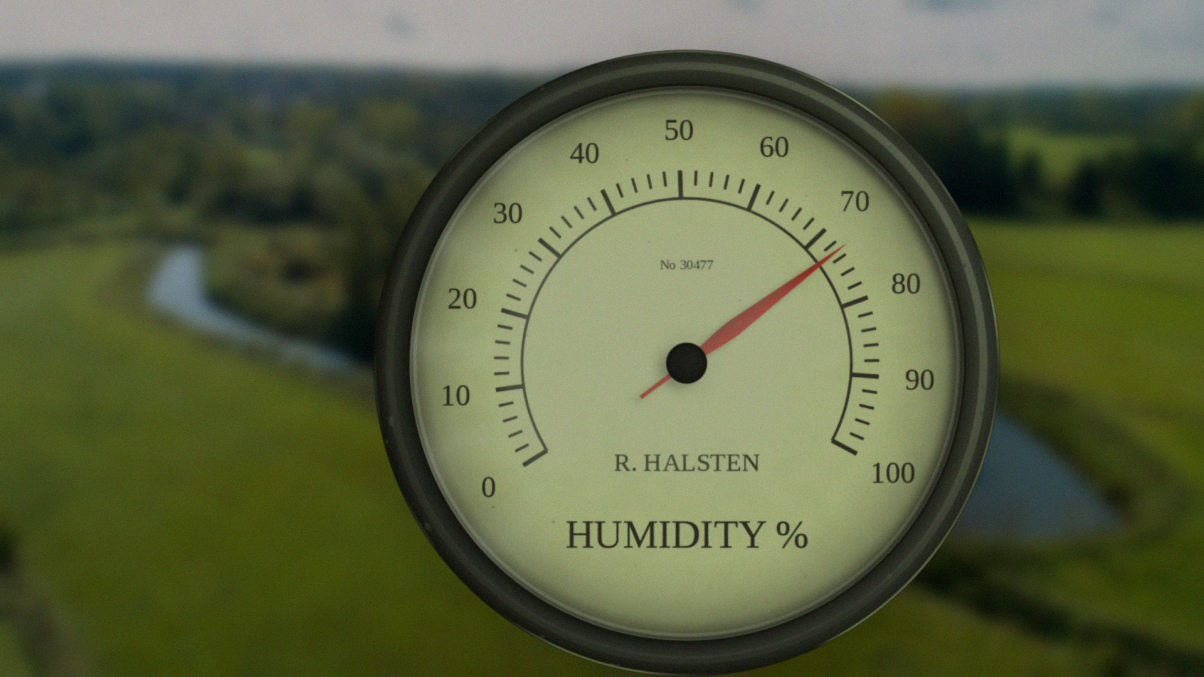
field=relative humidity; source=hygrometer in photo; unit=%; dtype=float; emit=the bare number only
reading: 73
